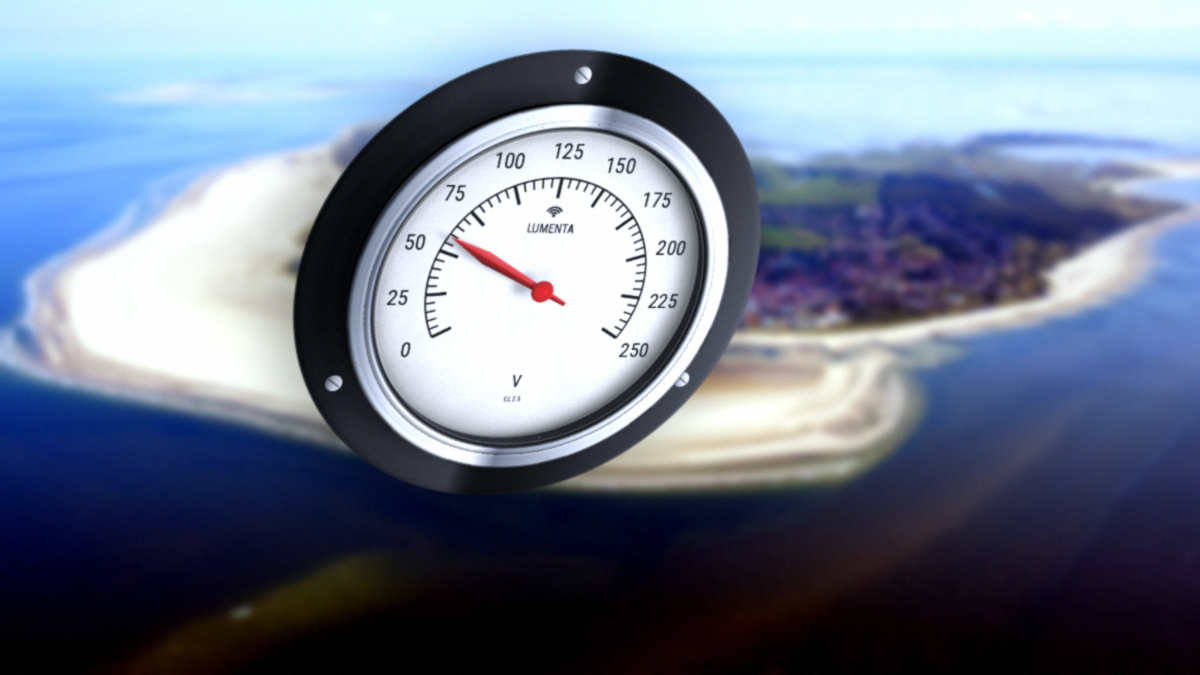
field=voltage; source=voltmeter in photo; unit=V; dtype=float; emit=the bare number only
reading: 60
